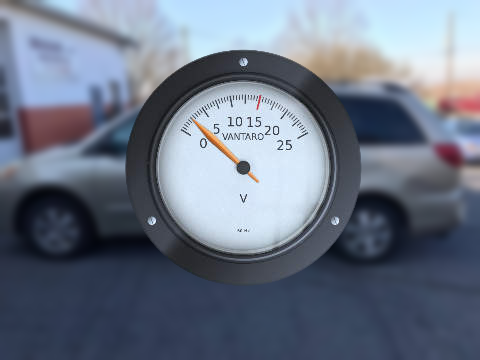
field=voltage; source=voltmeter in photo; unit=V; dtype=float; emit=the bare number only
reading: 2.5
